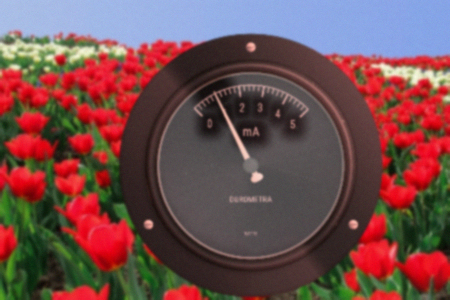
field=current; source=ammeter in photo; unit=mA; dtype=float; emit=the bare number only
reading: 1
